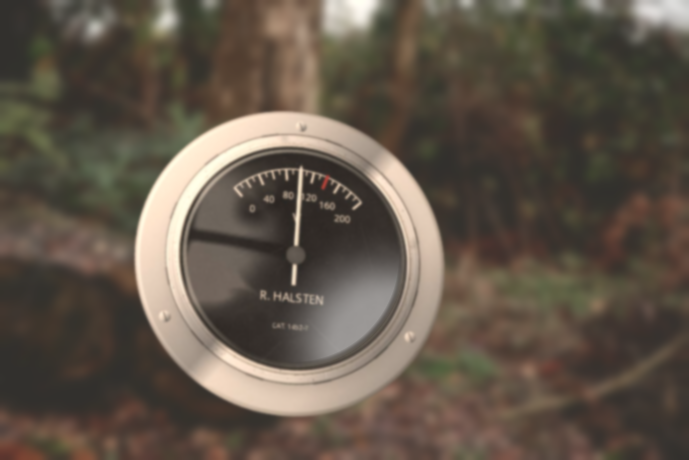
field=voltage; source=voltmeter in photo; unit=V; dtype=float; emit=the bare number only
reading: 100
